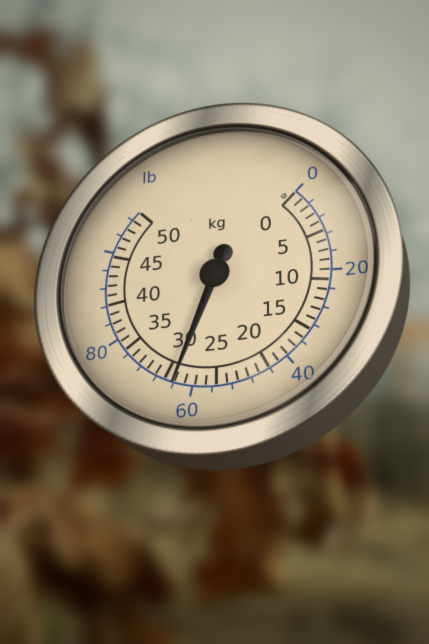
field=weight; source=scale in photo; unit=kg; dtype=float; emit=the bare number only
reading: 29
